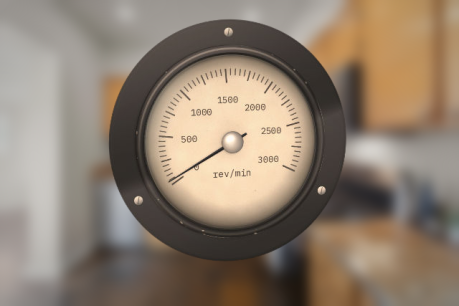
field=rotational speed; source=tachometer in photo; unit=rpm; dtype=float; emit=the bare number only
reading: 50
